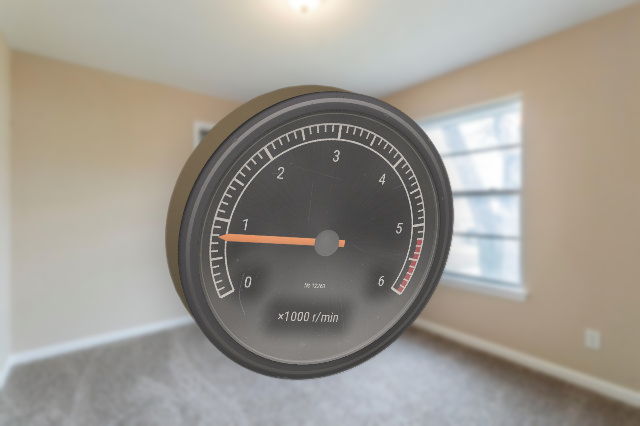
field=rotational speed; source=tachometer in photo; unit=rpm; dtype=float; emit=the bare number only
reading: 800
